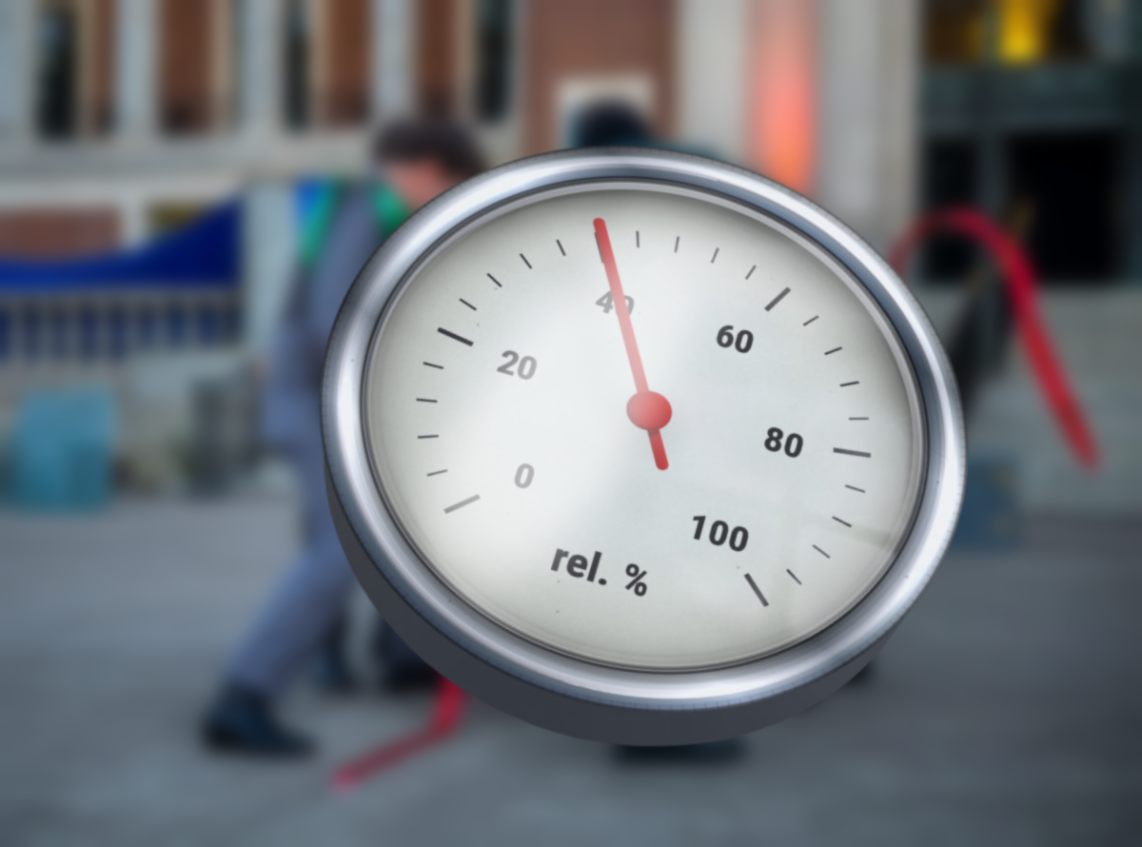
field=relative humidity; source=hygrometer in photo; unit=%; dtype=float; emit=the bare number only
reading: 40
